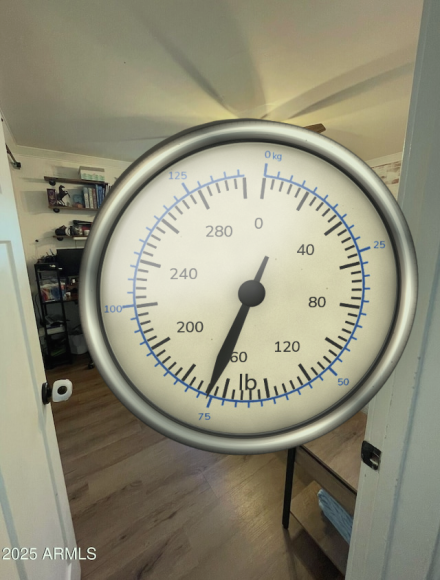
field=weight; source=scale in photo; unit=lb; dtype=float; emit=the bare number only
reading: 168
